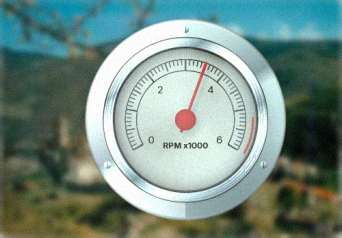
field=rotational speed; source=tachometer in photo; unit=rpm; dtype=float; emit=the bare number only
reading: 3500
